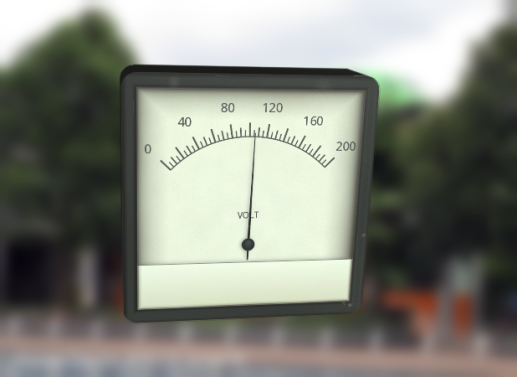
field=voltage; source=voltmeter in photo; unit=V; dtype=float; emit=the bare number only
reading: 105
